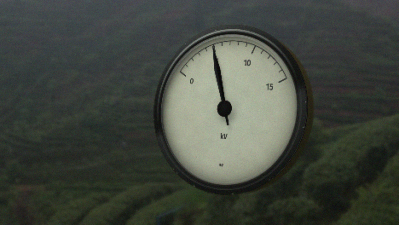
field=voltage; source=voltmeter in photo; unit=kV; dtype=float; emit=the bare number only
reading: 5
